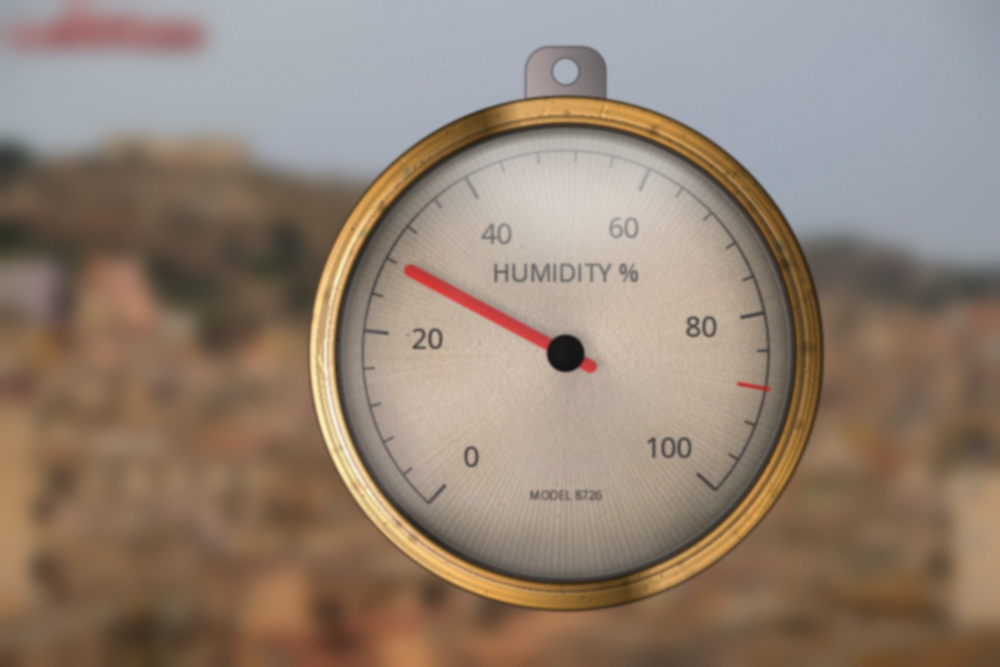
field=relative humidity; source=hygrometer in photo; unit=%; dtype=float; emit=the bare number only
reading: 28
